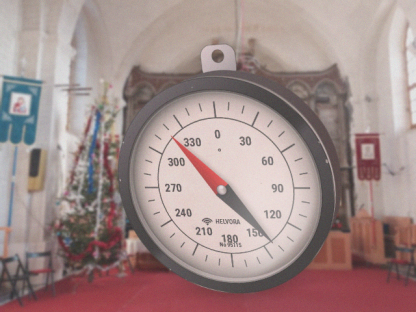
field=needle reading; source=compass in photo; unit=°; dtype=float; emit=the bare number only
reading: 320
